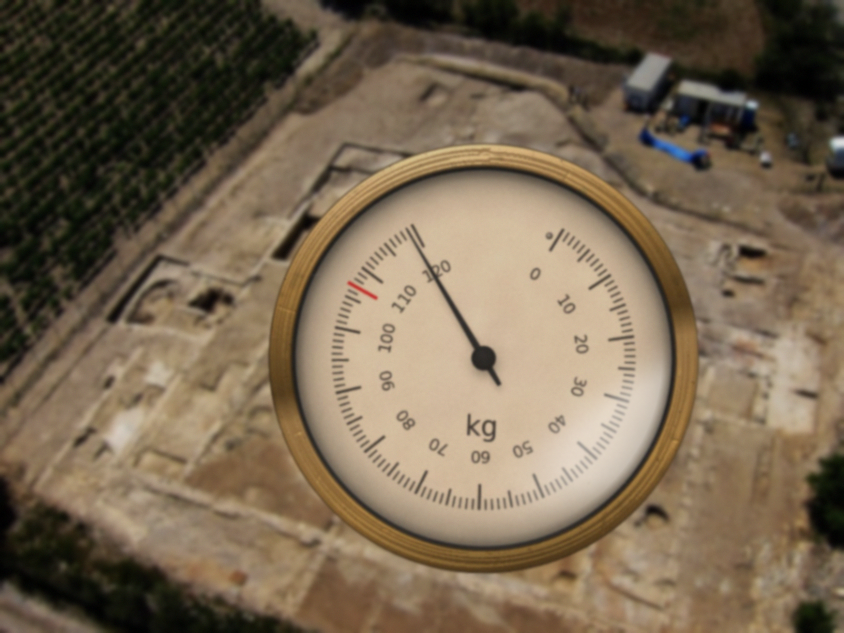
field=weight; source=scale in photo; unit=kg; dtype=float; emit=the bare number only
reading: 119
